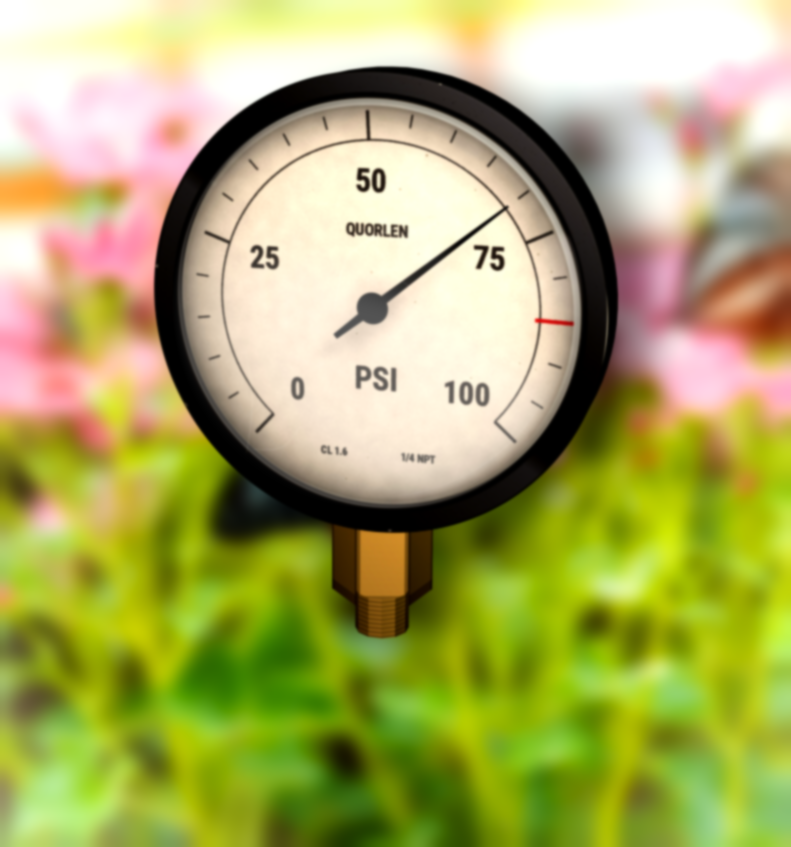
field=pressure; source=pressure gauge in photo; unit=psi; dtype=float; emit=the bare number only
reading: 70
